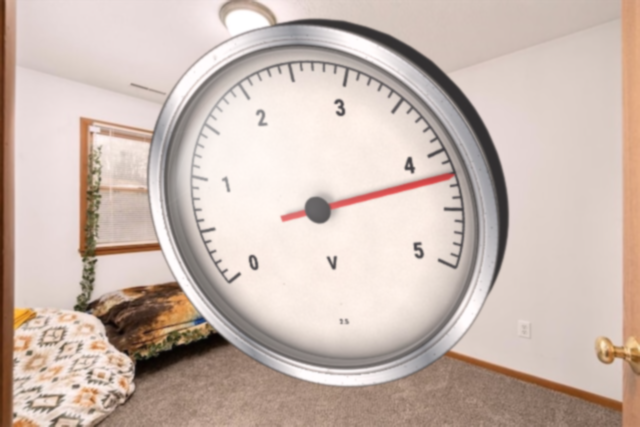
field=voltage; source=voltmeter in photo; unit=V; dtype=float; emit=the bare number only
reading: 4.2
